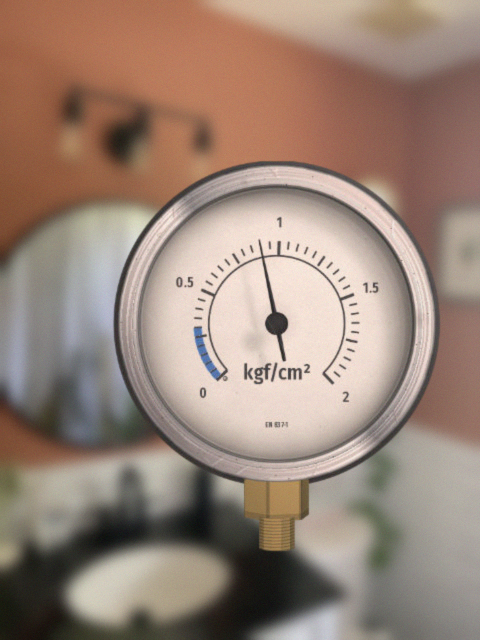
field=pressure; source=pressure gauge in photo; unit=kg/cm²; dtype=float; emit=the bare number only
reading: 0.9
